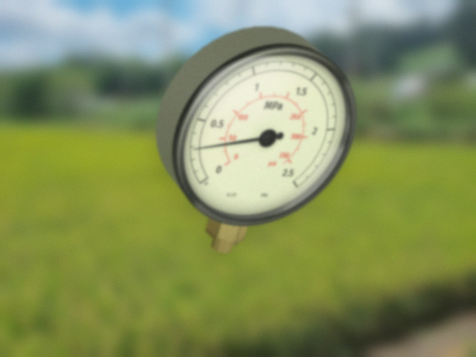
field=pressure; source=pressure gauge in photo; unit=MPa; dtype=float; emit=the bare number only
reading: 0.3
